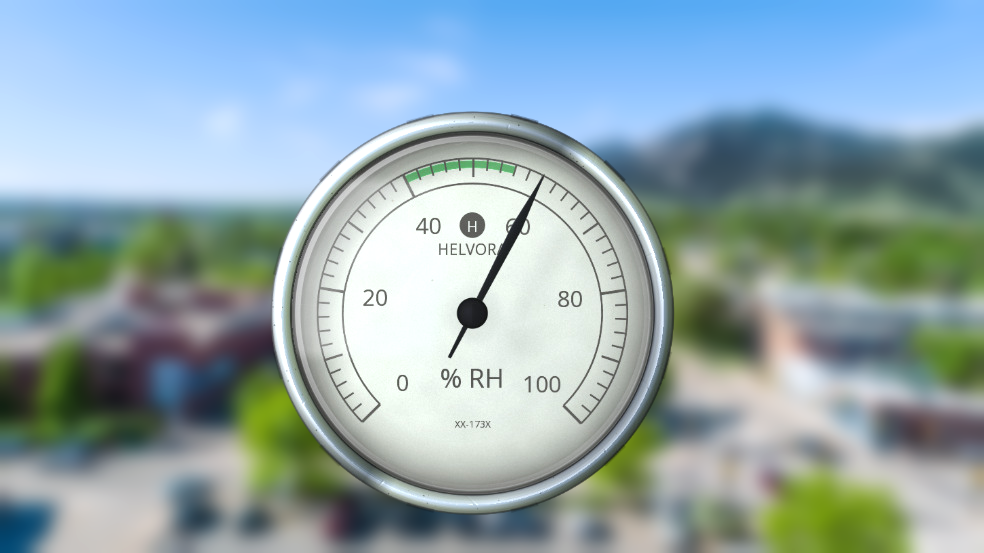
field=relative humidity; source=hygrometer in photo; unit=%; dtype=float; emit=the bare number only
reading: 60
